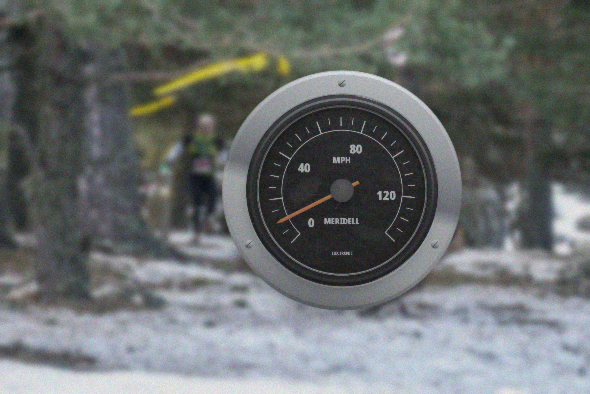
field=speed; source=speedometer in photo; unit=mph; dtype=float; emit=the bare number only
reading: 10
